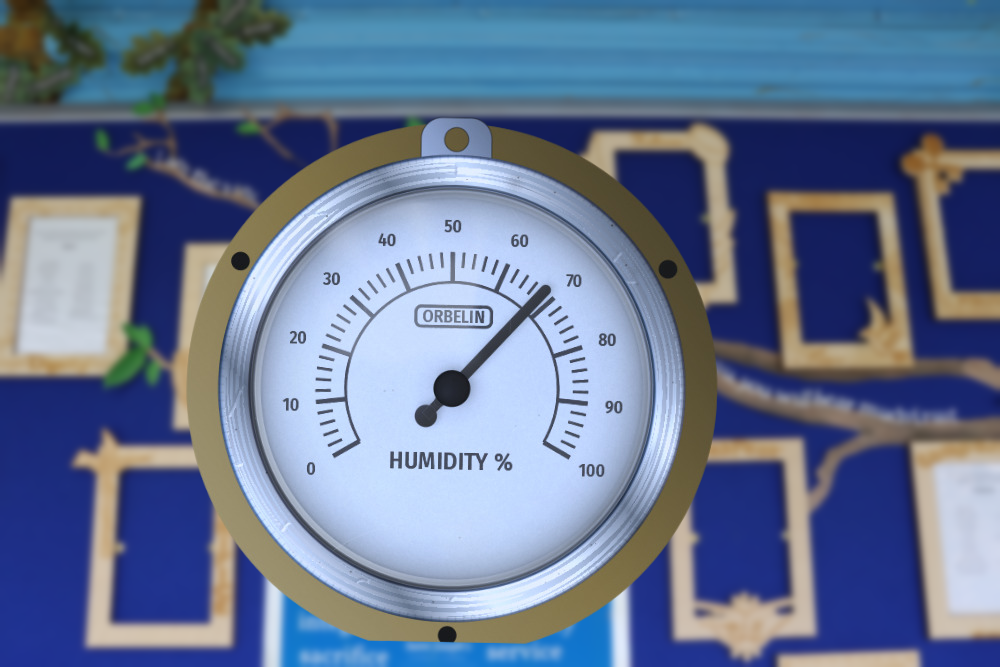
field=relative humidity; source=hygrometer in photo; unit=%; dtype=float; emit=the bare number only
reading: 68
